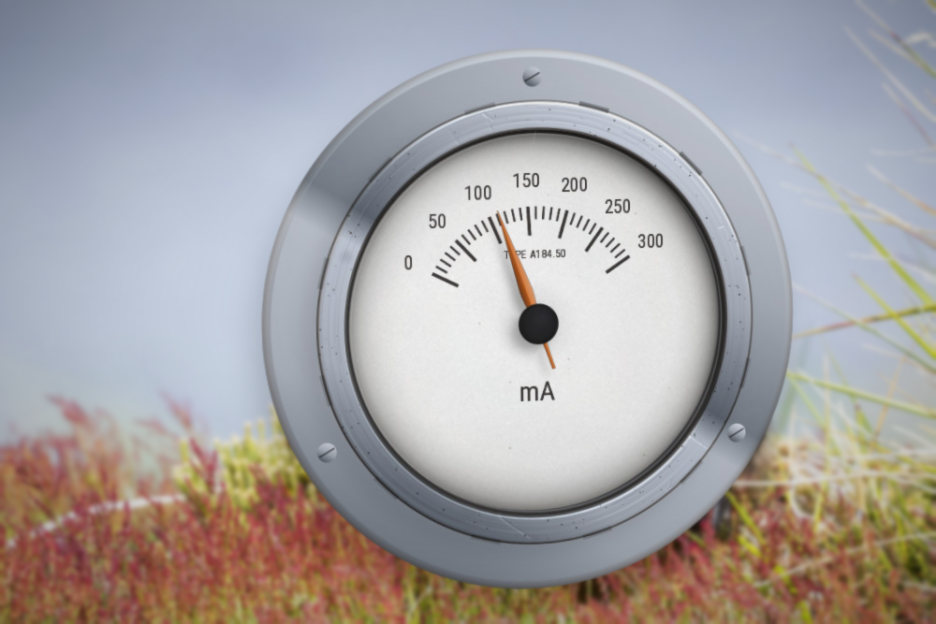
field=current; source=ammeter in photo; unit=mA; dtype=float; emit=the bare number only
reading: 110
